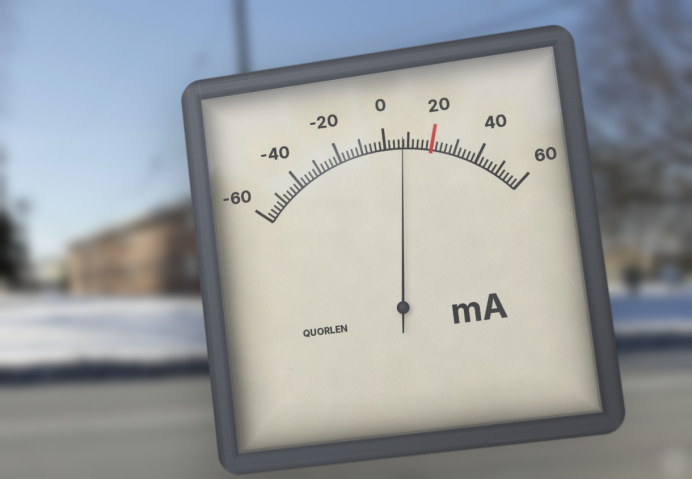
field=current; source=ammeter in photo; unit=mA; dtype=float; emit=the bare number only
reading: 8
